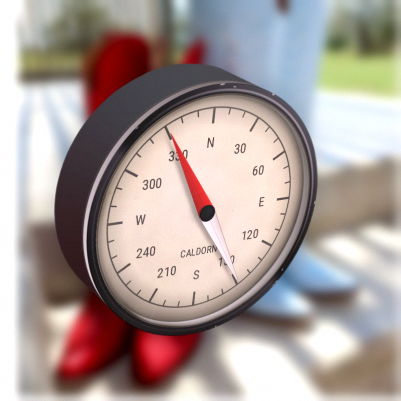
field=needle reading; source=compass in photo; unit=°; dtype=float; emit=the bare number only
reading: 330
